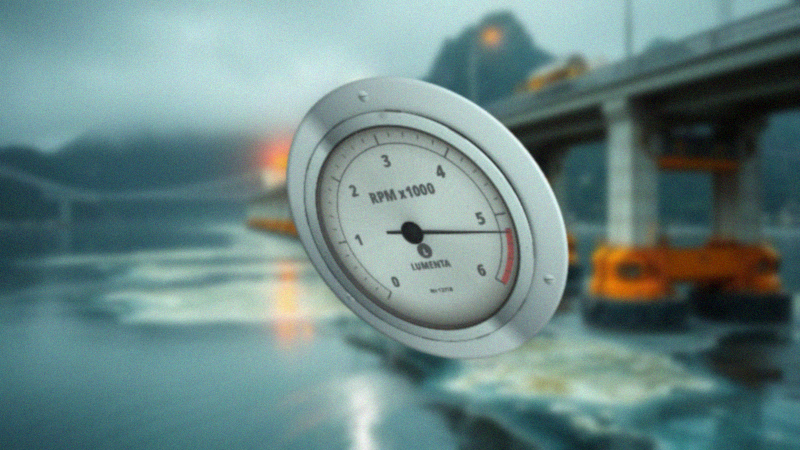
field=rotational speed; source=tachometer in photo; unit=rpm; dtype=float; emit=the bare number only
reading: 5200
